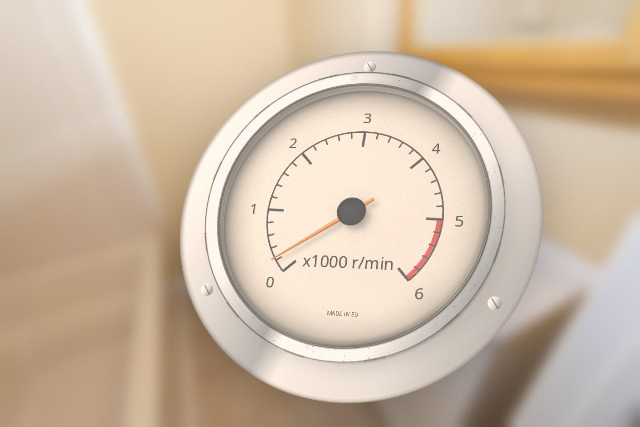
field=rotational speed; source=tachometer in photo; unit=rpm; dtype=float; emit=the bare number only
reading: 200
